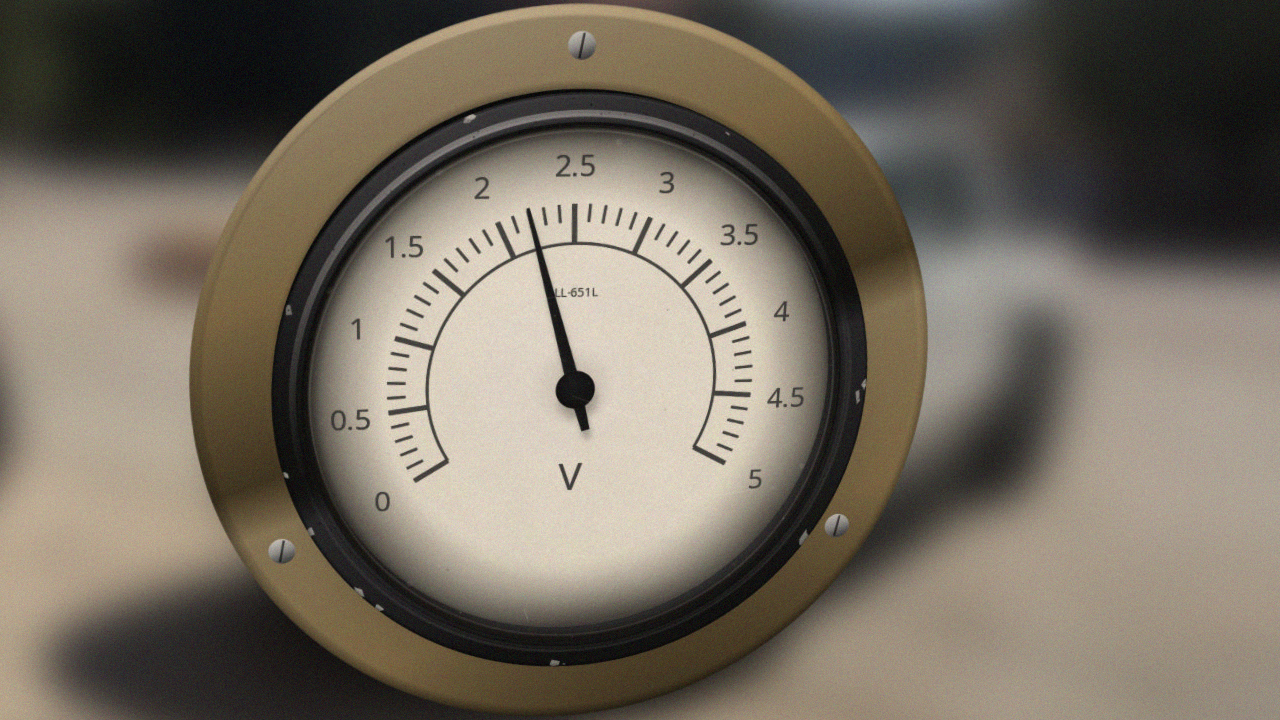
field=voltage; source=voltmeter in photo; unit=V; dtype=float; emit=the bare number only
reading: 2.2
